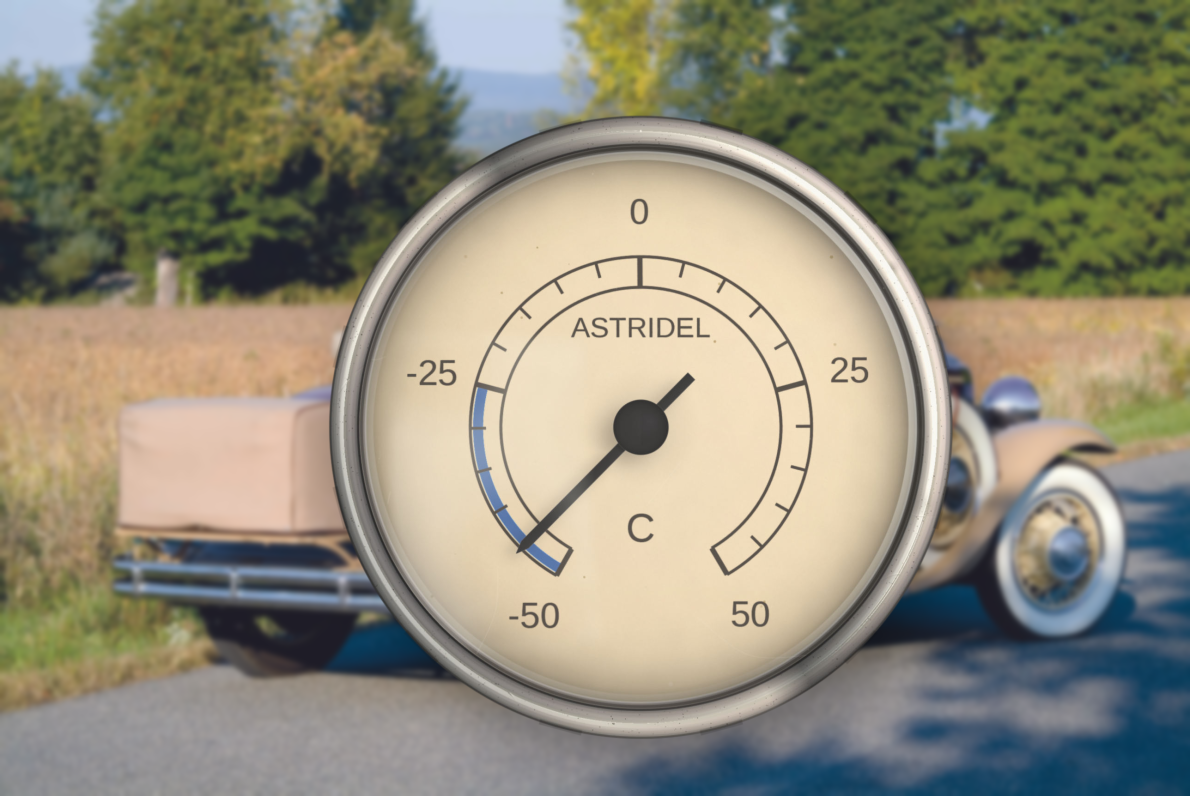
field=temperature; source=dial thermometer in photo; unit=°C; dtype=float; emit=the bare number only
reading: -45
